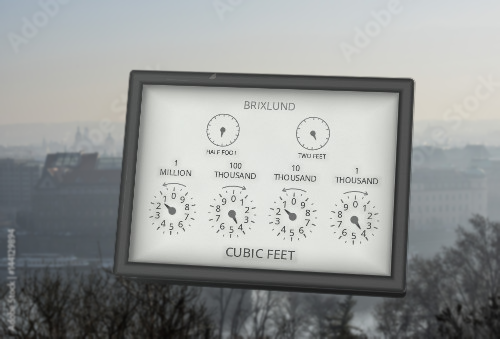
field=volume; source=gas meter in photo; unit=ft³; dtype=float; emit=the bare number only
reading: 141400
